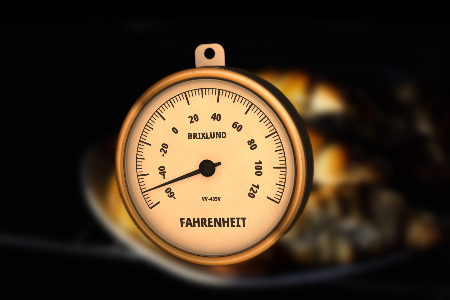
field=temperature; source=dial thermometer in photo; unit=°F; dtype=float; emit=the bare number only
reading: -50
